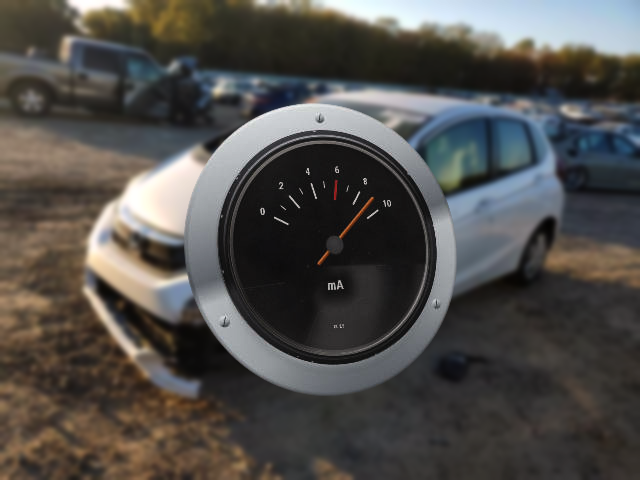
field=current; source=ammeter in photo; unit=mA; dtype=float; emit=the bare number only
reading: 9
